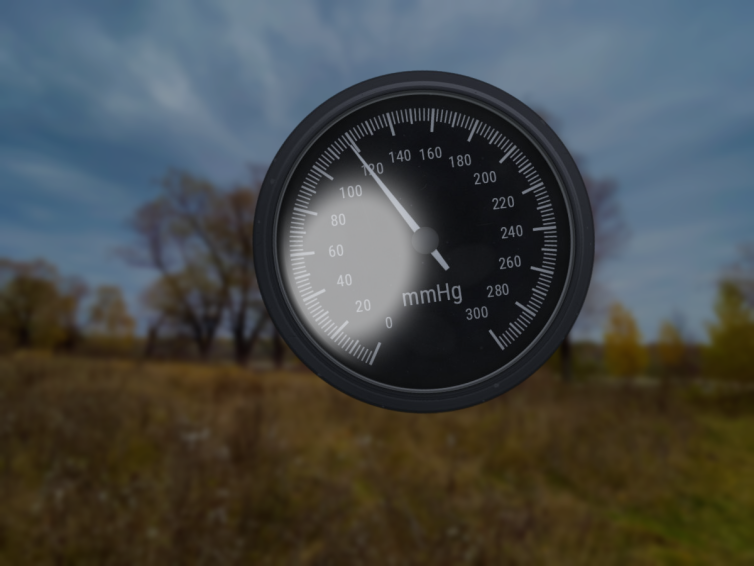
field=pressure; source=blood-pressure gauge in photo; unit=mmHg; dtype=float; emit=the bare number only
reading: 118
